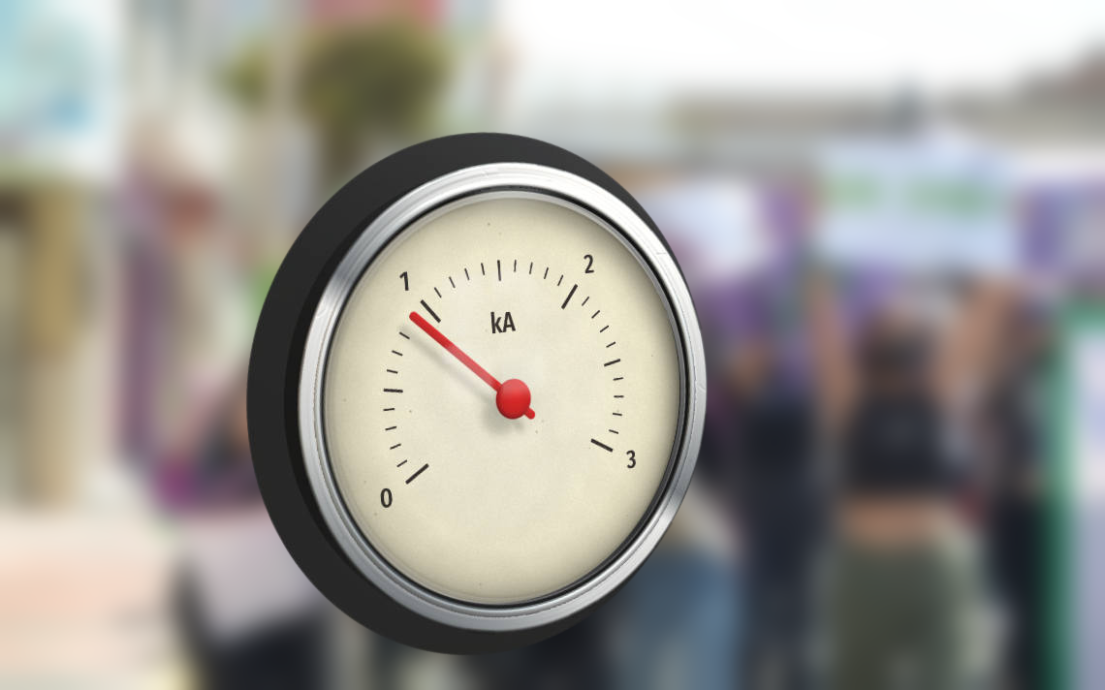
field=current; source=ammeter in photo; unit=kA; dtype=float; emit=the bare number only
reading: 0.9
